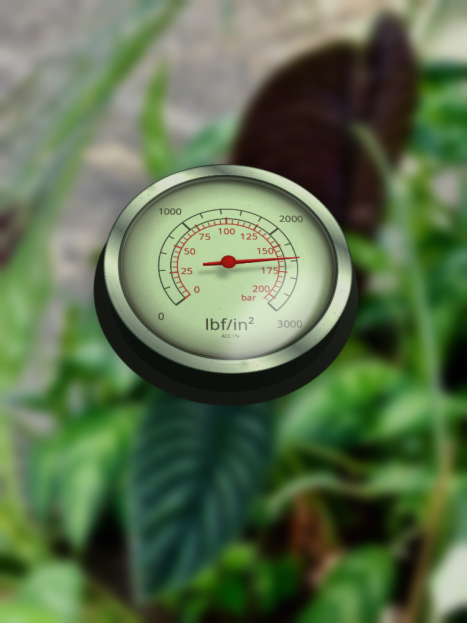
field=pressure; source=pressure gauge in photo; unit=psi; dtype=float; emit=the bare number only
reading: 2400
